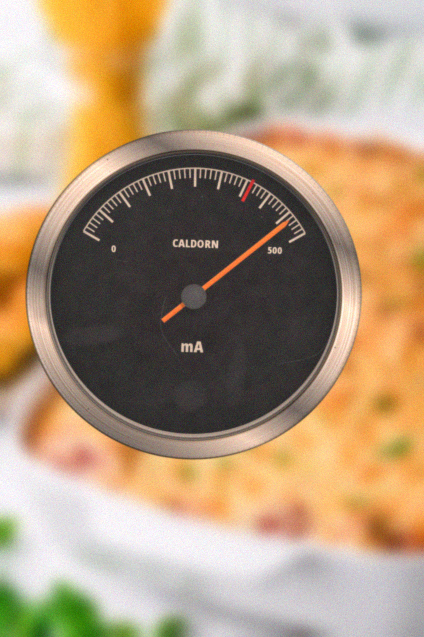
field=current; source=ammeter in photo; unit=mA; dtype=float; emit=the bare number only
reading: 460
